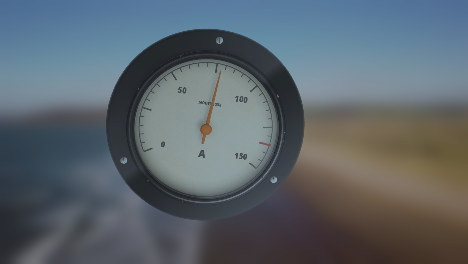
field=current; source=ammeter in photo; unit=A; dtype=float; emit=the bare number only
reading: 77.5
